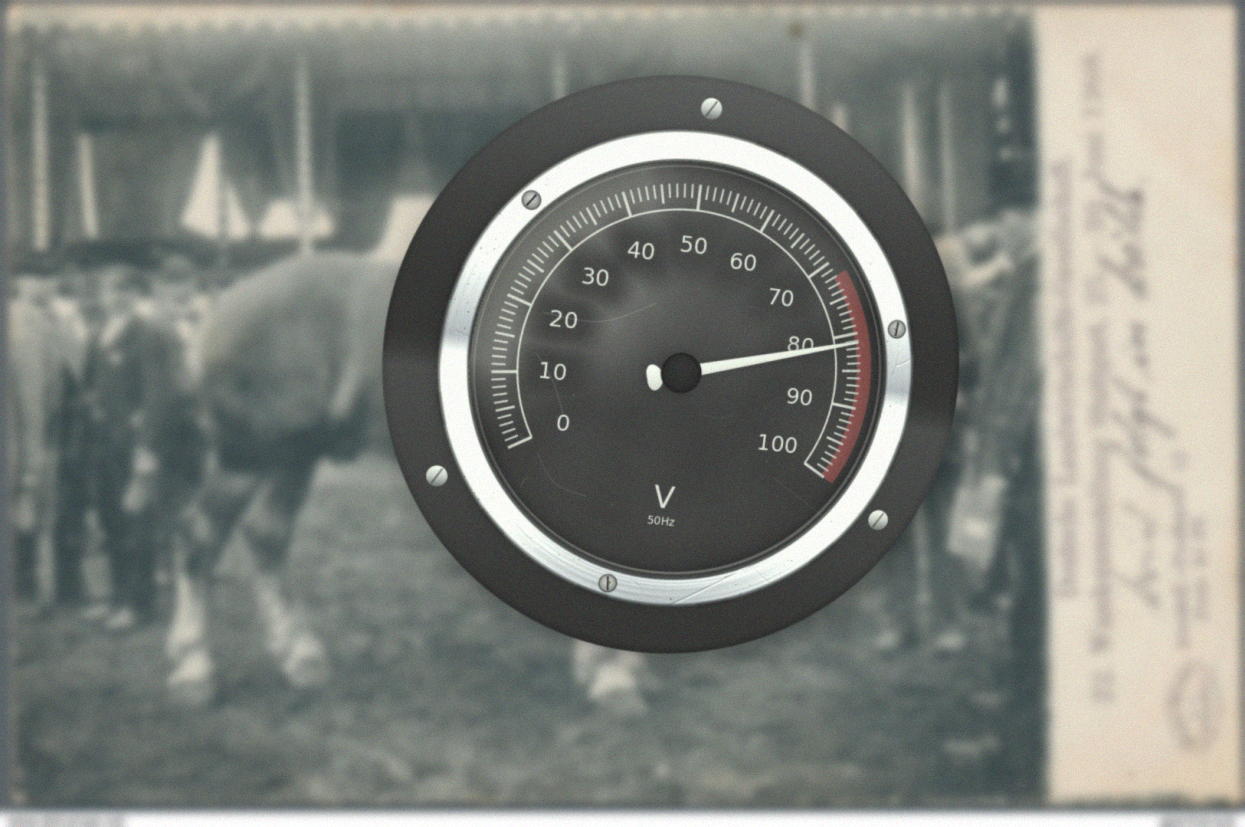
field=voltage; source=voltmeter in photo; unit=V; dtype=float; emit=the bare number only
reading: 81
